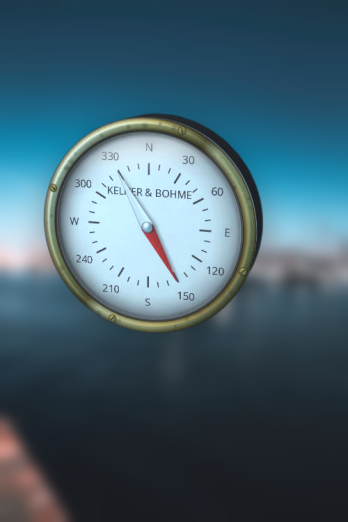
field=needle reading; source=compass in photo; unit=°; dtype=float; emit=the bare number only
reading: 150
